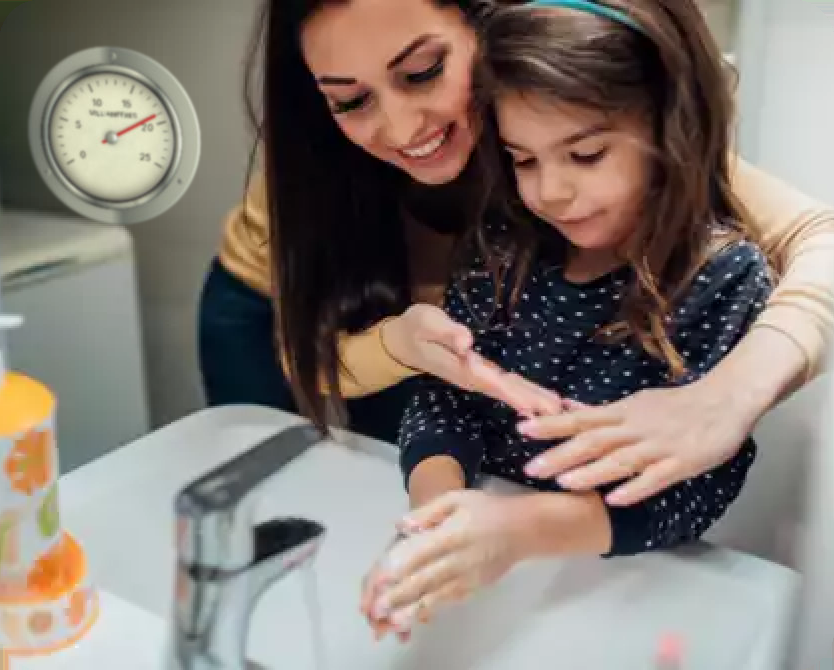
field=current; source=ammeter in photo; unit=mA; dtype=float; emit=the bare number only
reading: 19
